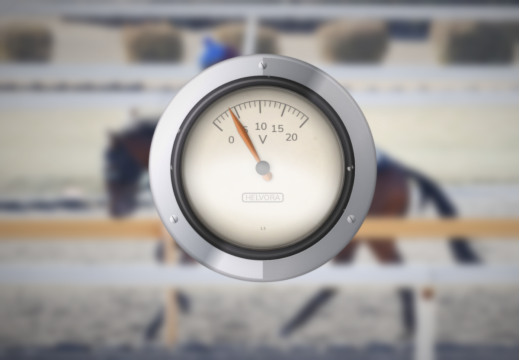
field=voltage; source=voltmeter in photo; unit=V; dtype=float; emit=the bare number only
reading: 4
